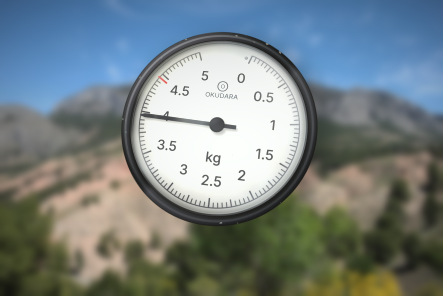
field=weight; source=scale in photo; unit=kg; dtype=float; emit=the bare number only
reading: 3.95
